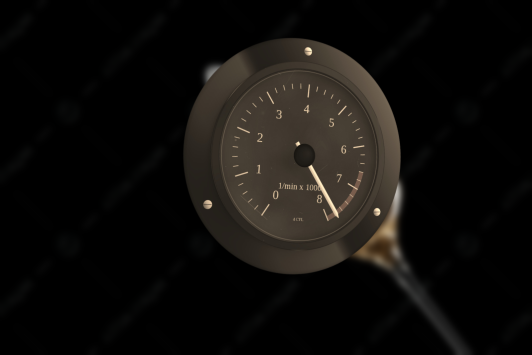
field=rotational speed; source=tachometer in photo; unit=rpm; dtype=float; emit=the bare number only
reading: 7800
